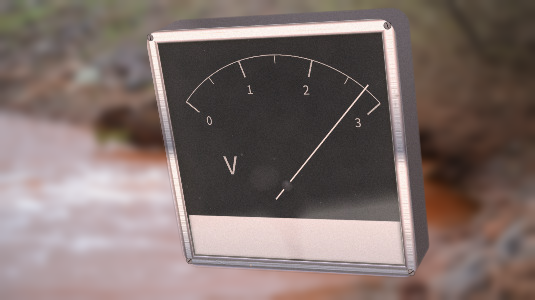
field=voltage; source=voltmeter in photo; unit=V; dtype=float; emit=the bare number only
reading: 2.75
